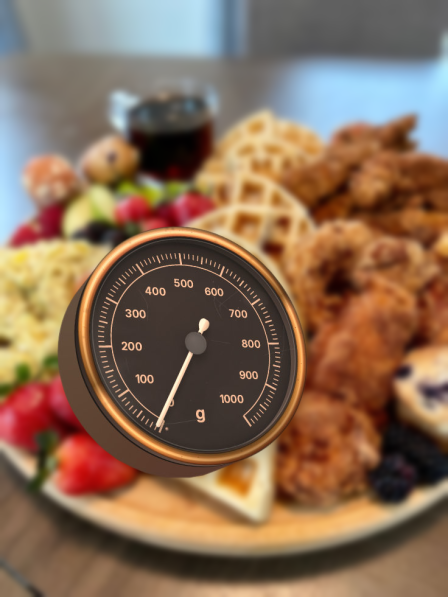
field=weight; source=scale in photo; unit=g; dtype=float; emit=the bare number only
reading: 10
